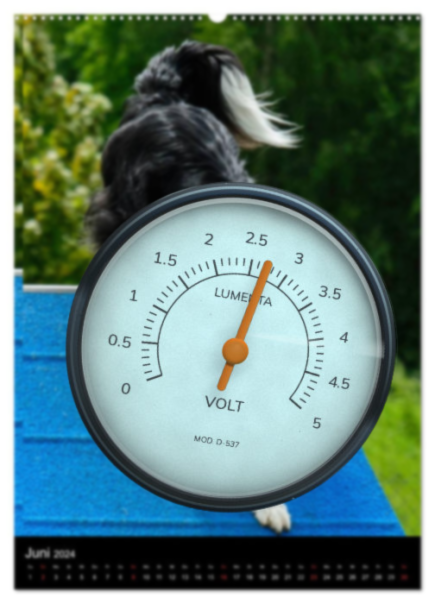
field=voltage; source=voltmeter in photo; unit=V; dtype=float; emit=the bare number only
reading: 2.7
